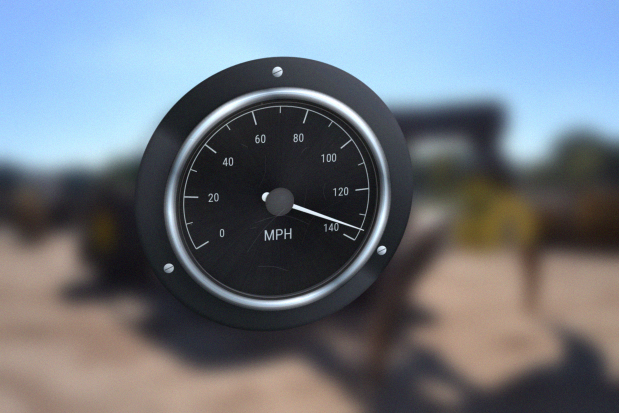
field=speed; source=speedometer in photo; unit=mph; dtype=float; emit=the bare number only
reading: 135
